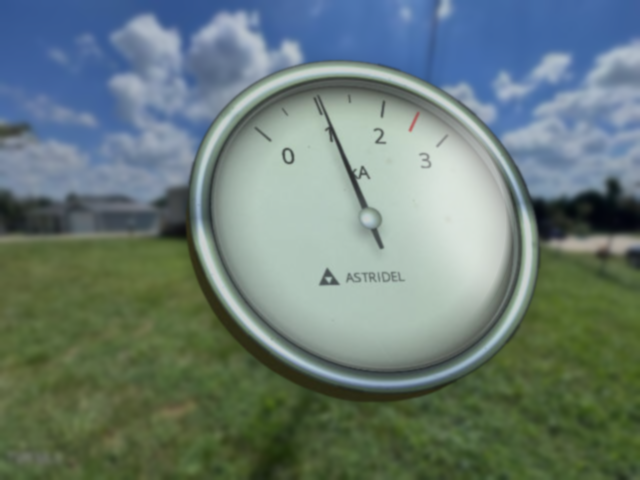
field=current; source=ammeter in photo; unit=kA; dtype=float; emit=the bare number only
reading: 1
